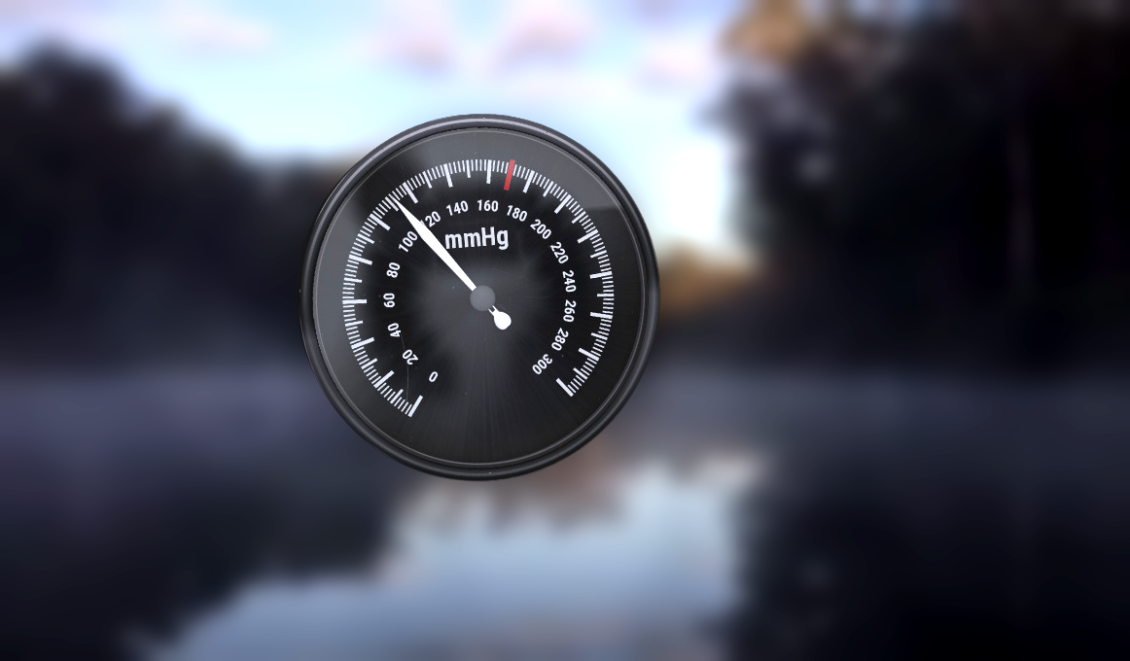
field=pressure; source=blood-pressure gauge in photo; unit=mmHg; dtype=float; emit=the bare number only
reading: 112
